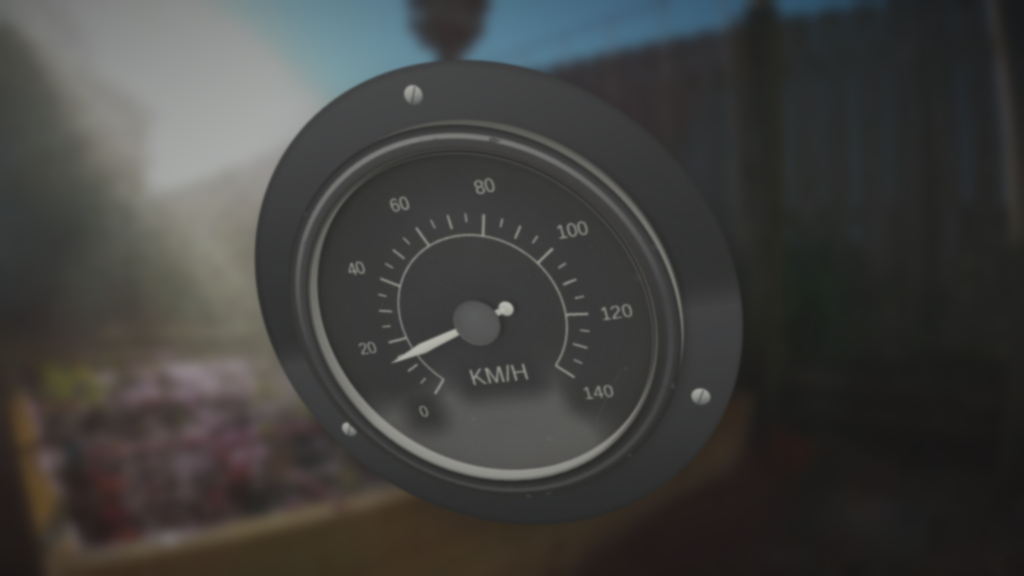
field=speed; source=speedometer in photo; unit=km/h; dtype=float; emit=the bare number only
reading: 15
